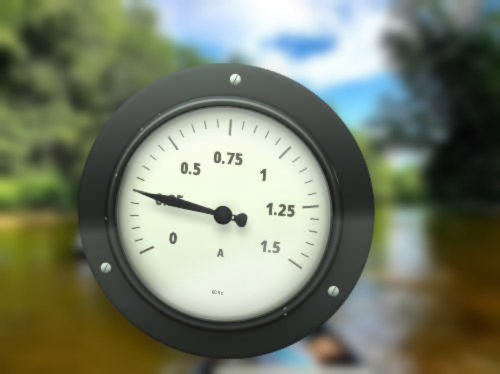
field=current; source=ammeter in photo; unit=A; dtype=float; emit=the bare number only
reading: 0.25
